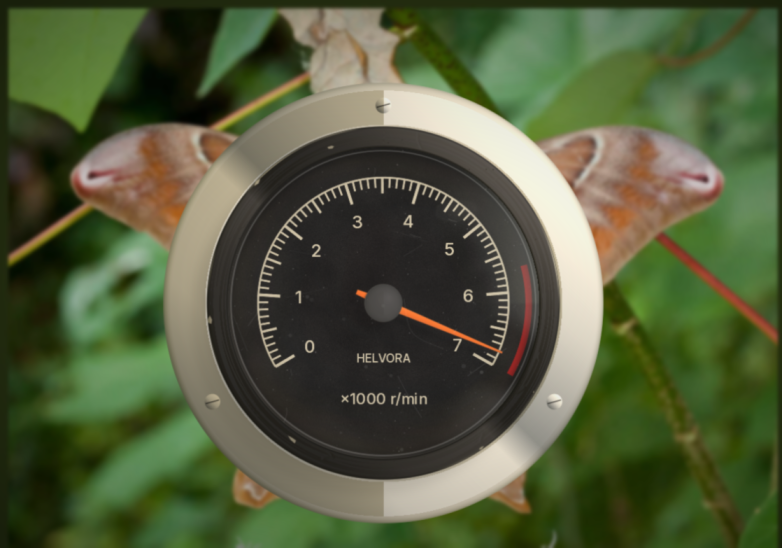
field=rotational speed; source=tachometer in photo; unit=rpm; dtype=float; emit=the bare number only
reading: 6800
